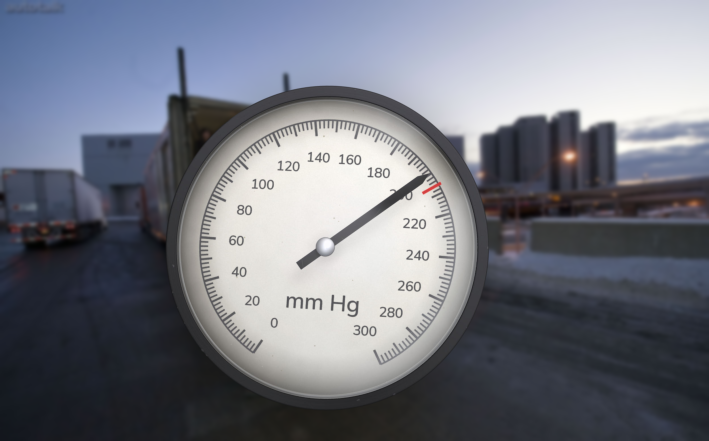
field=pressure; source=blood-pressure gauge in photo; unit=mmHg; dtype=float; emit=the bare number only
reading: 200
